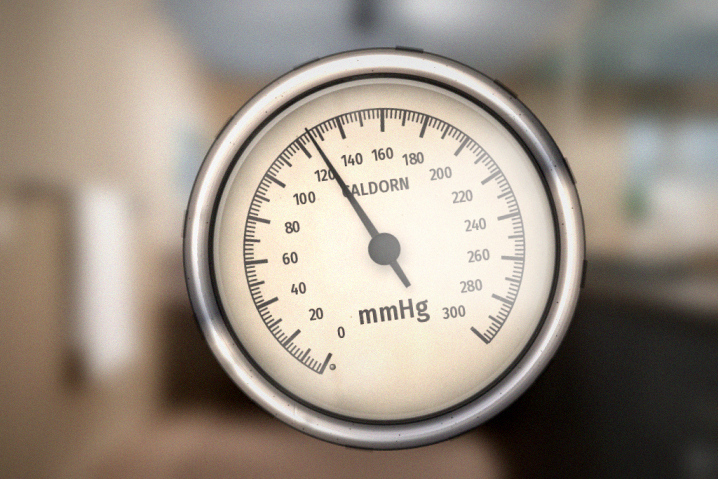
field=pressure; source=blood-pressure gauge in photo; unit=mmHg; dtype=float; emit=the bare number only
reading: 126
